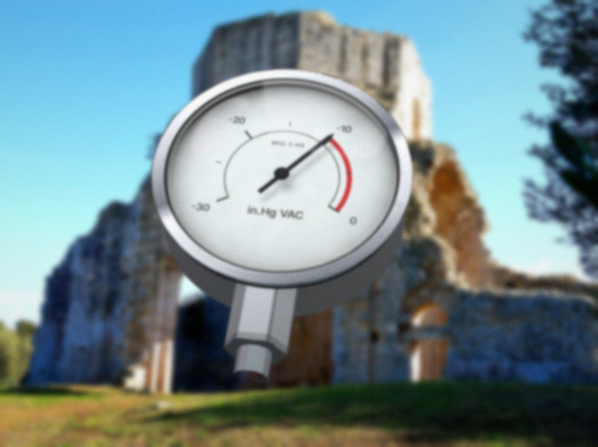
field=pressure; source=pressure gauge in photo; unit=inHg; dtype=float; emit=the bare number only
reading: -10
